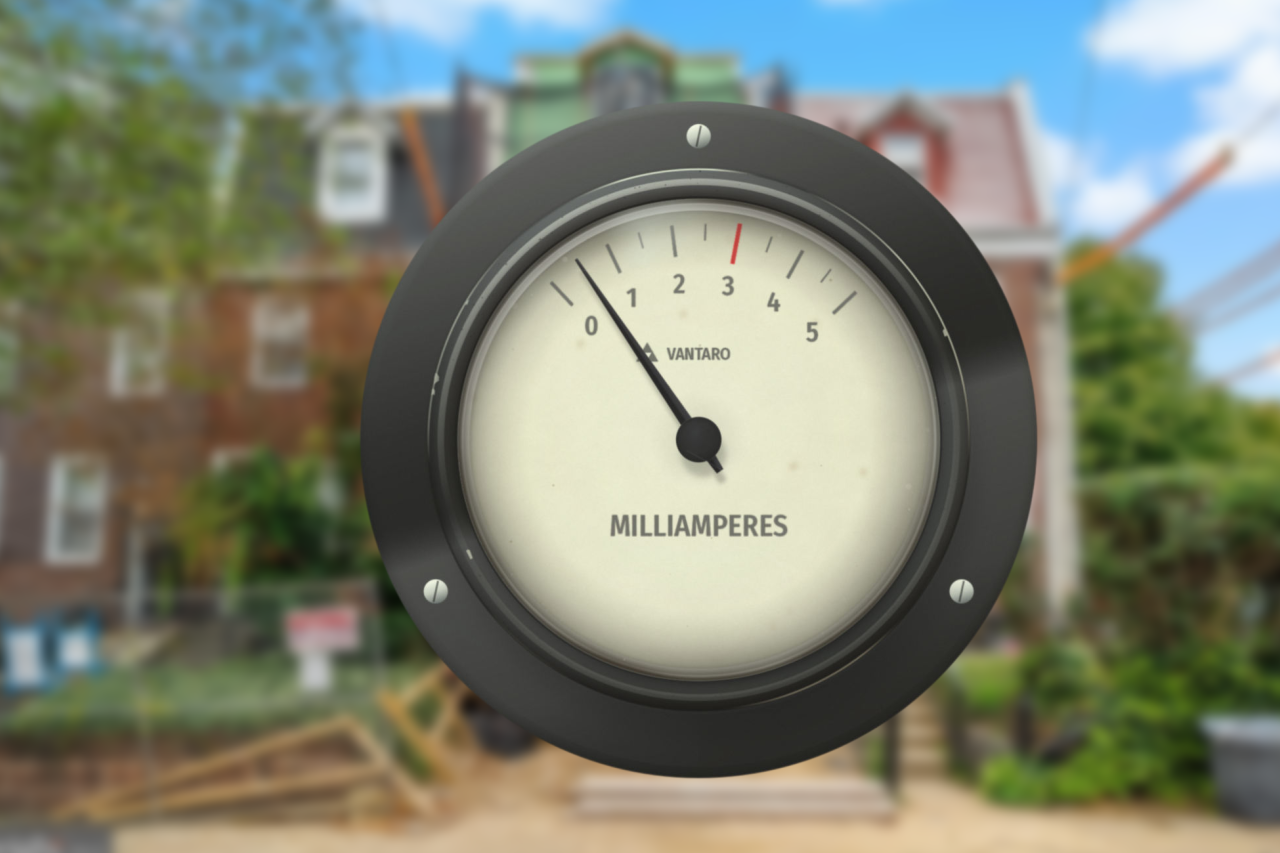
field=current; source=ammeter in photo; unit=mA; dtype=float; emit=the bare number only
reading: 0.5
